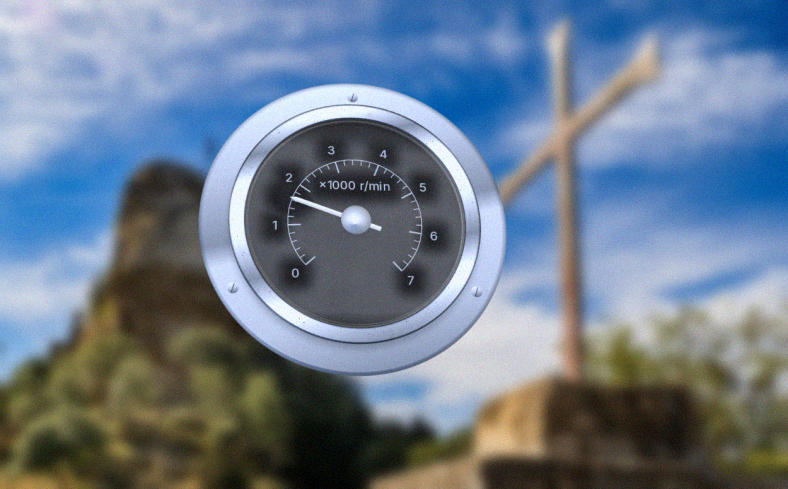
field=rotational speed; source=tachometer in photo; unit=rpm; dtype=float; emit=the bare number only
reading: 1600
